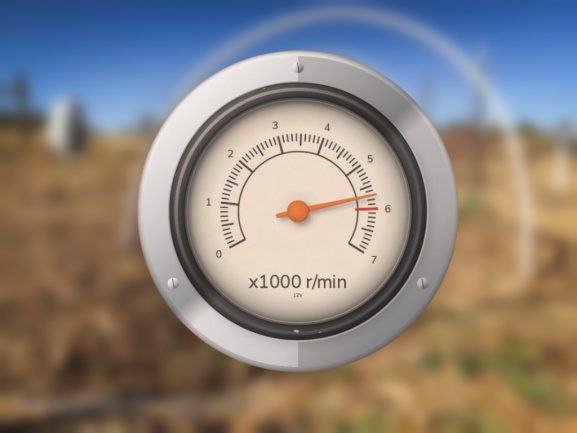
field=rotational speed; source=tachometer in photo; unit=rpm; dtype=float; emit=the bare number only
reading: 5700
